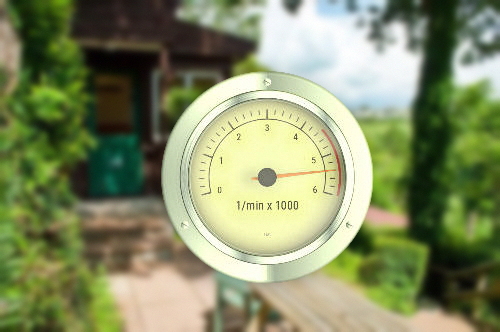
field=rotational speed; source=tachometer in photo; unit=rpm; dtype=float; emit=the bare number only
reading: 5400
